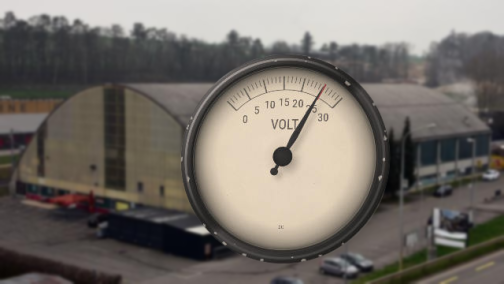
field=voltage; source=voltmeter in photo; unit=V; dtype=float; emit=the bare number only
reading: 25
